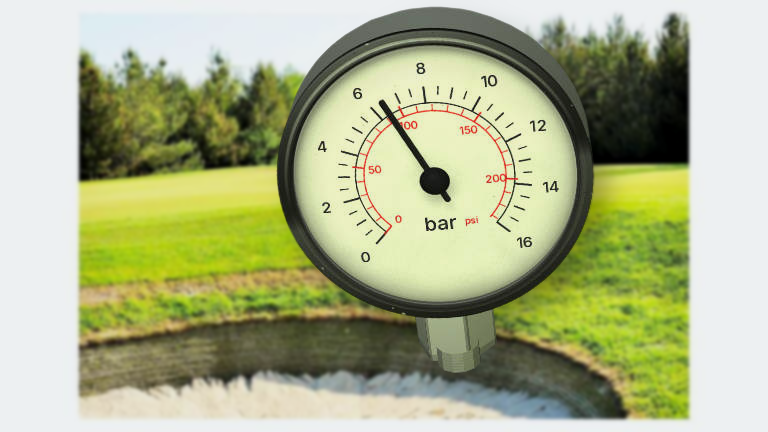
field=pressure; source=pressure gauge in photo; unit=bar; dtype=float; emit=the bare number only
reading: 6.5
